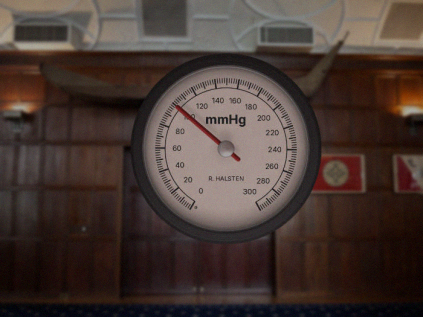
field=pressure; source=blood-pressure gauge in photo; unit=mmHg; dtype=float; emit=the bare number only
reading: 100
